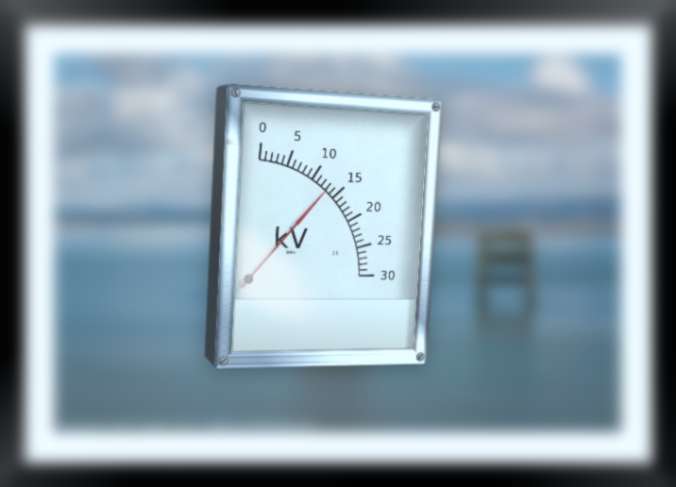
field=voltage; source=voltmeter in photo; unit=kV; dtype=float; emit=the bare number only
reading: 13
